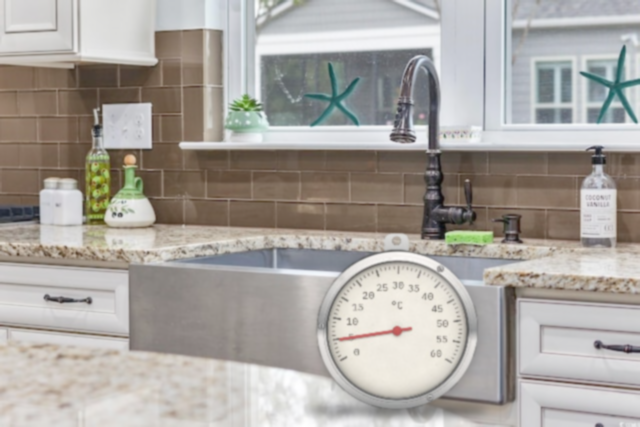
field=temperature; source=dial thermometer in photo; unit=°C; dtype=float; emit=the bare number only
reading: 5
